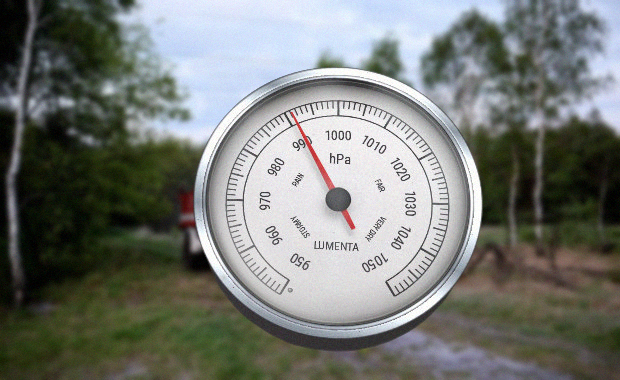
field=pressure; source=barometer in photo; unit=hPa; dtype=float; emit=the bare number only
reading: 991
